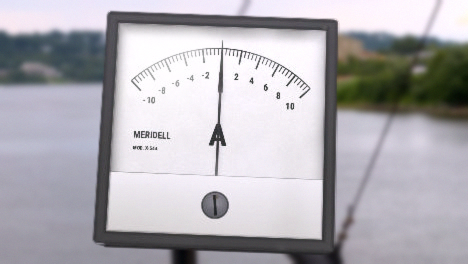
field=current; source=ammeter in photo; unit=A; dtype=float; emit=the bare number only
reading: 0
